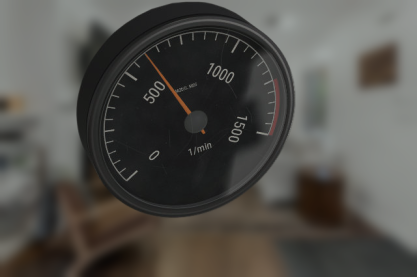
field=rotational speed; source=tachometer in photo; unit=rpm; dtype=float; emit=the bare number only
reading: 600
